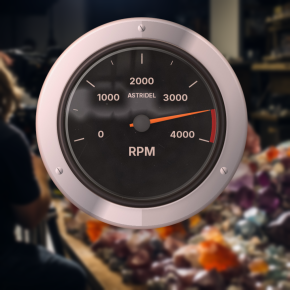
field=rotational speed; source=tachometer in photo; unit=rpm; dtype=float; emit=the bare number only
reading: 3500
